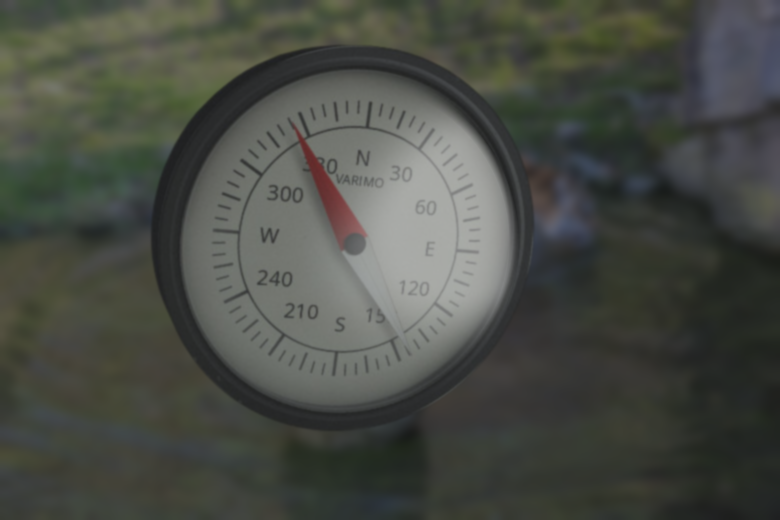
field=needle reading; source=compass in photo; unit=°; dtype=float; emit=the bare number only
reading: 325
